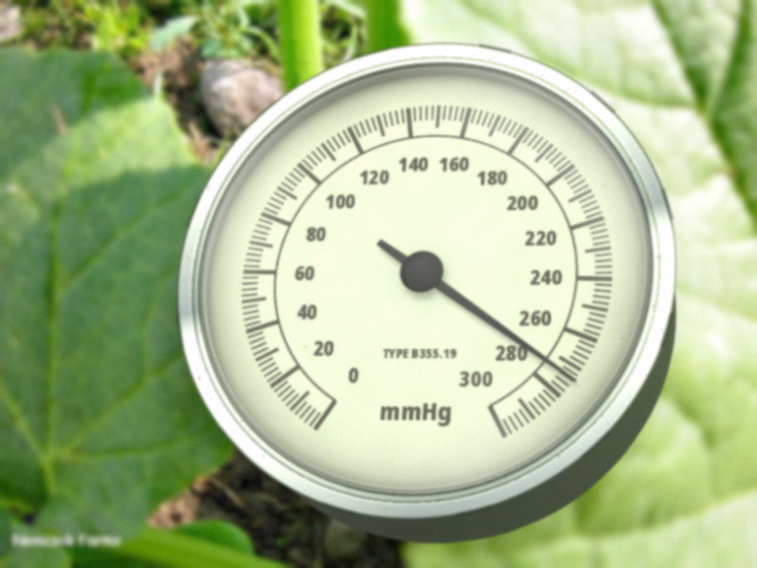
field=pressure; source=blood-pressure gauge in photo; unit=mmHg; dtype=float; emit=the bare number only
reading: 274
